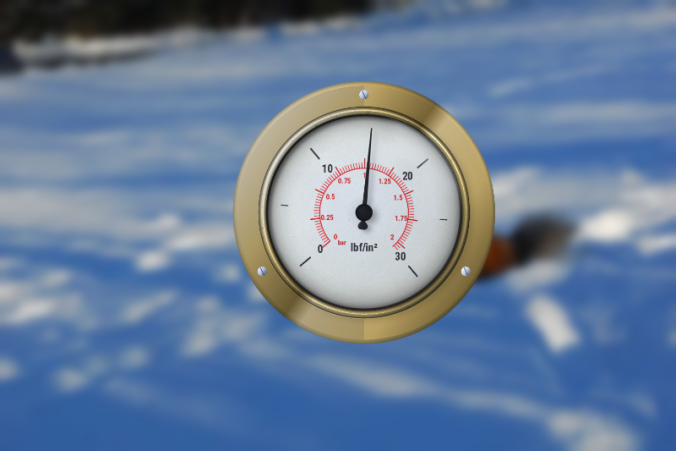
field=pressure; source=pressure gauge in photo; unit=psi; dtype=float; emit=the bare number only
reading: 15
